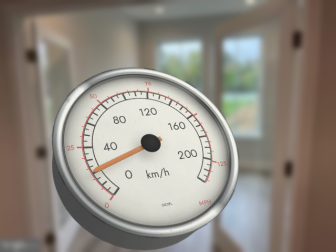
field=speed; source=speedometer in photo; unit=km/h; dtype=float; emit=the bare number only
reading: 20
